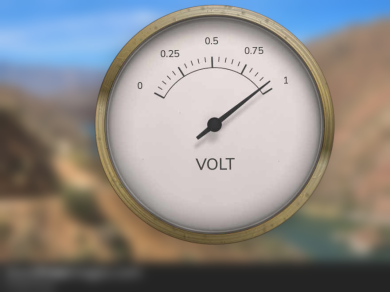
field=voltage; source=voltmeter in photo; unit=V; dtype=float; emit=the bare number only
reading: 0.95
